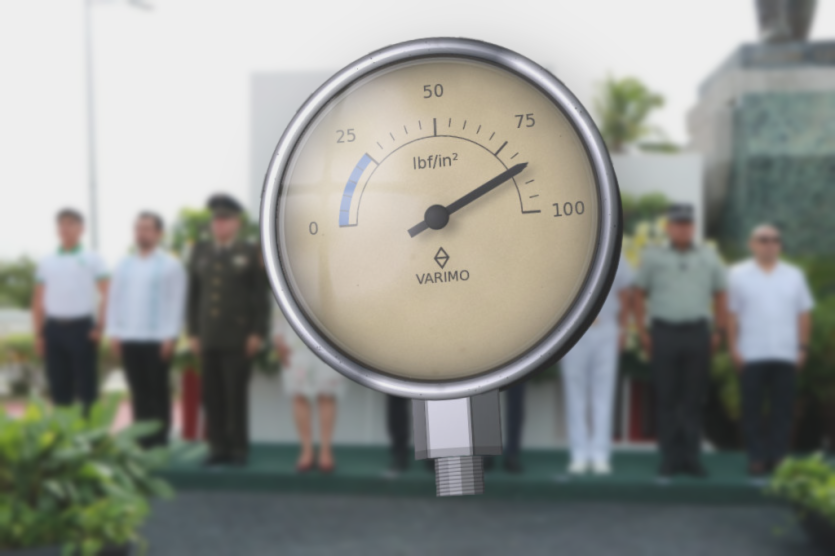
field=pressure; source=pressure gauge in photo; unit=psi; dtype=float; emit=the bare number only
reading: 85
